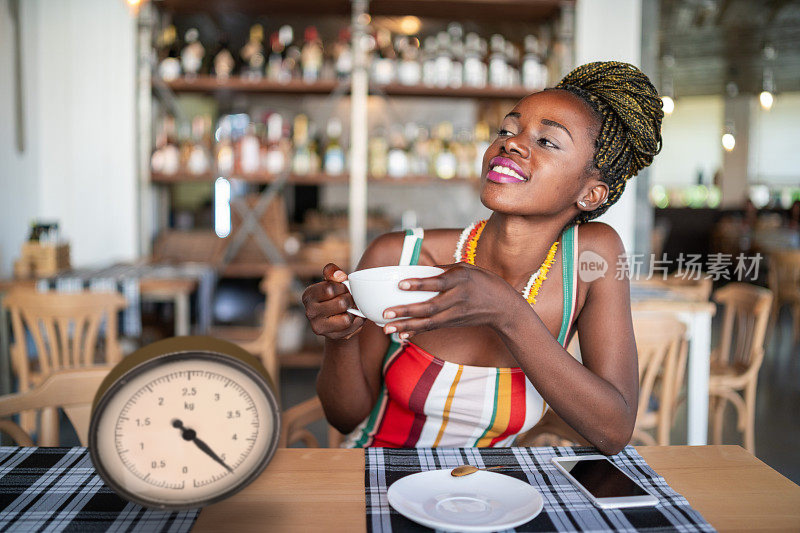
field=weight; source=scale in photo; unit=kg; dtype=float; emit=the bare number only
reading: 4.5
